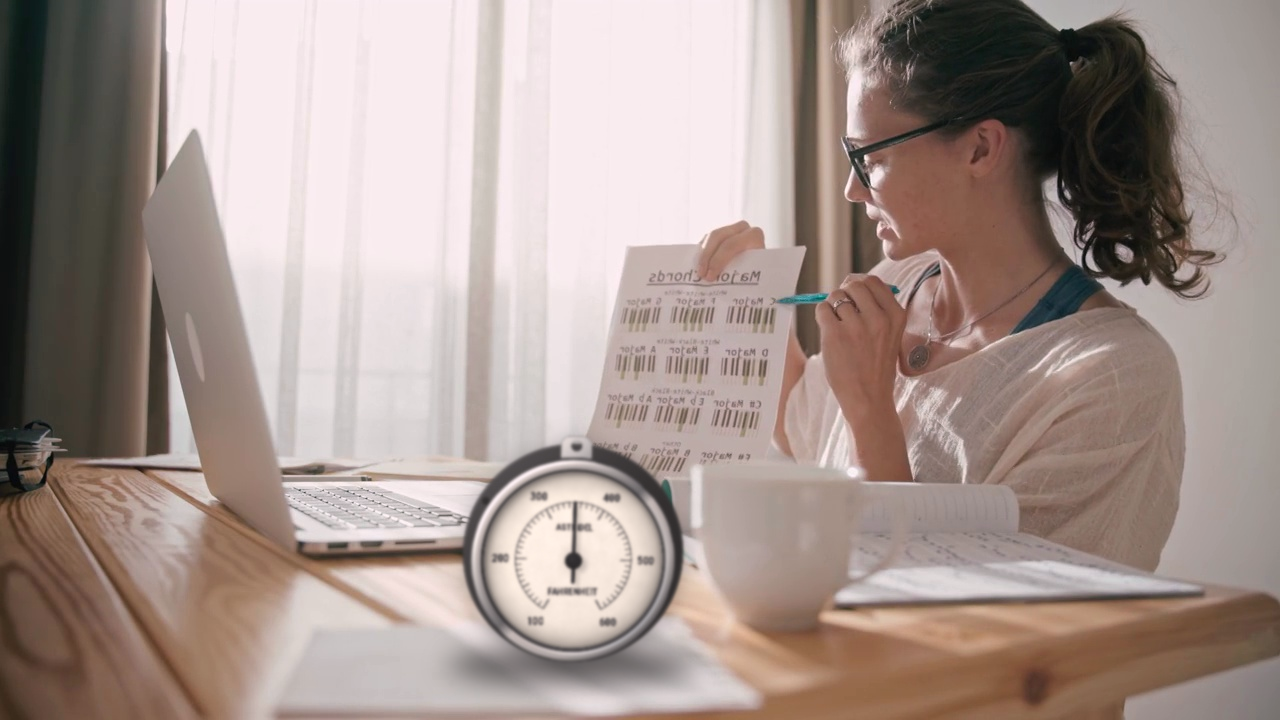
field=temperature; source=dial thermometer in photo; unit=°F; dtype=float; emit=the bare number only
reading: 350
